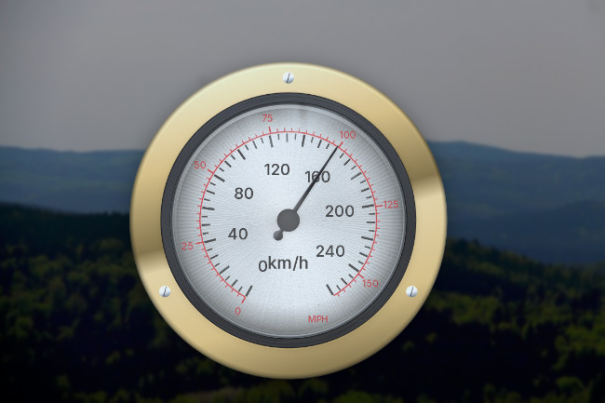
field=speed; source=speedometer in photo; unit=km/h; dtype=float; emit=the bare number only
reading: 160
